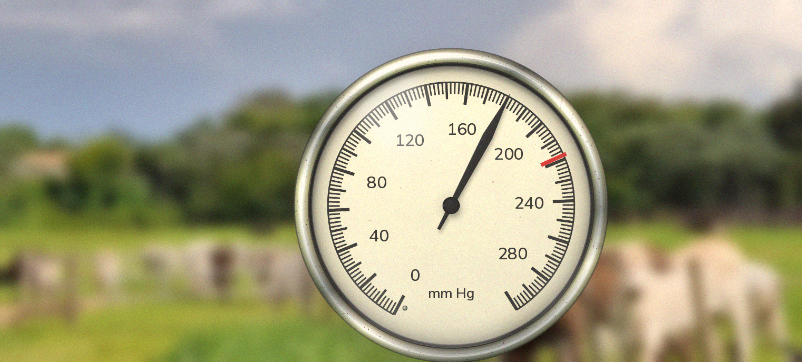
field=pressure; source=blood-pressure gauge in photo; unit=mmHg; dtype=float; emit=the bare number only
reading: 180
